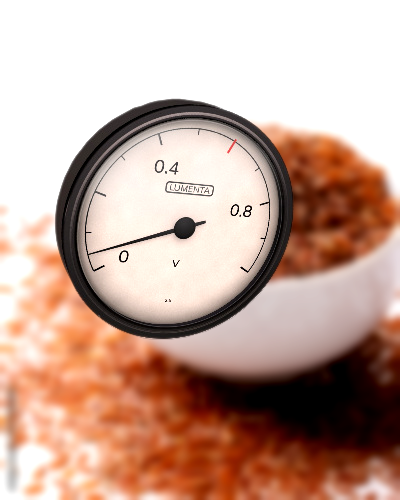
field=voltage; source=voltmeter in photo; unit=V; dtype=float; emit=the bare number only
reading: 0.05
